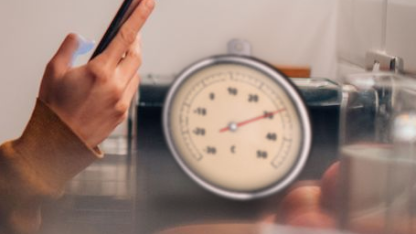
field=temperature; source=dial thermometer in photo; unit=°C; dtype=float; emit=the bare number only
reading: 30
